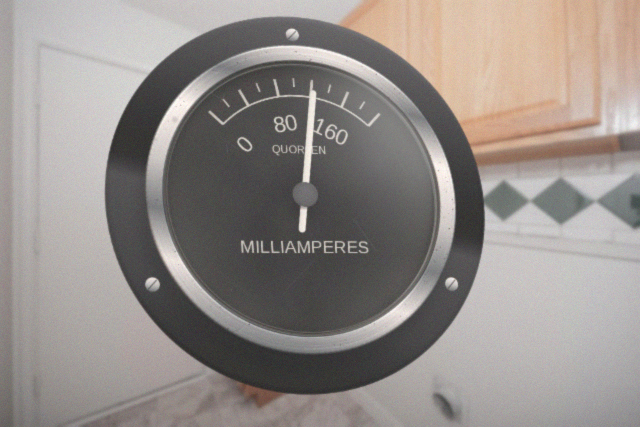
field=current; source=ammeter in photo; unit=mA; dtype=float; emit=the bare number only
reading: 120
